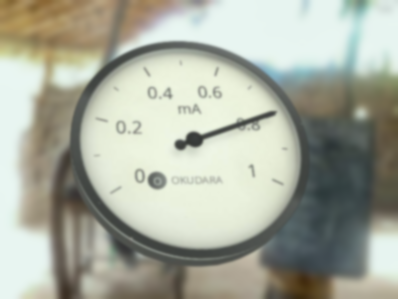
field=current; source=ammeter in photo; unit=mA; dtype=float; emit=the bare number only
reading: 0.8
